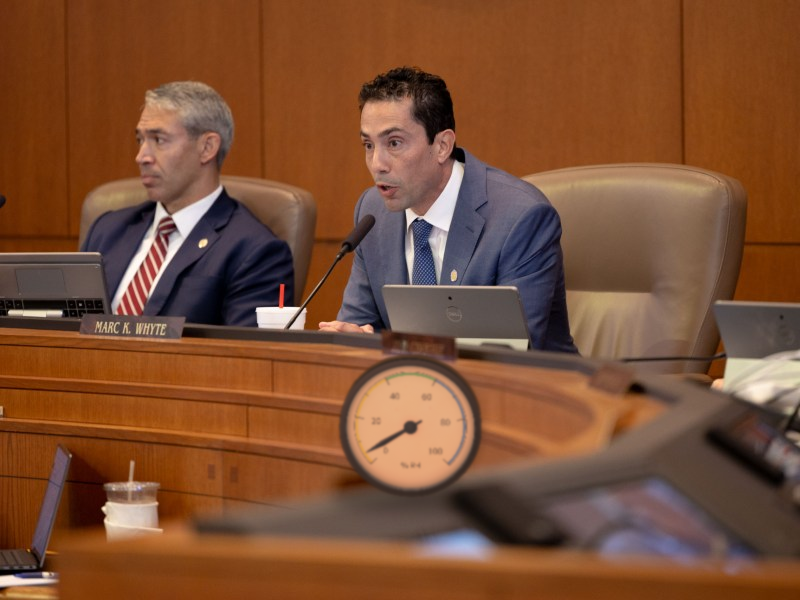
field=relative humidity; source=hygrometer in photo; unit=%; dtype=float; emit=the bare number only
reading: 5
